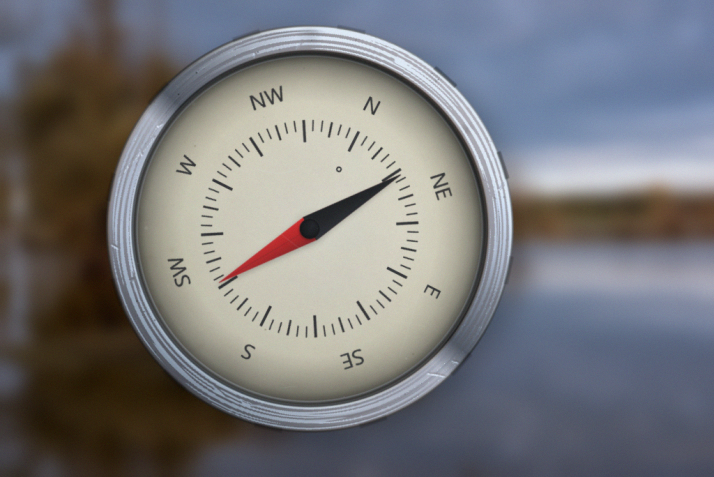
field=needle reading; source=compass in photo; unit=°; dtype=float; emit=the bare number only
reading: 212.5
